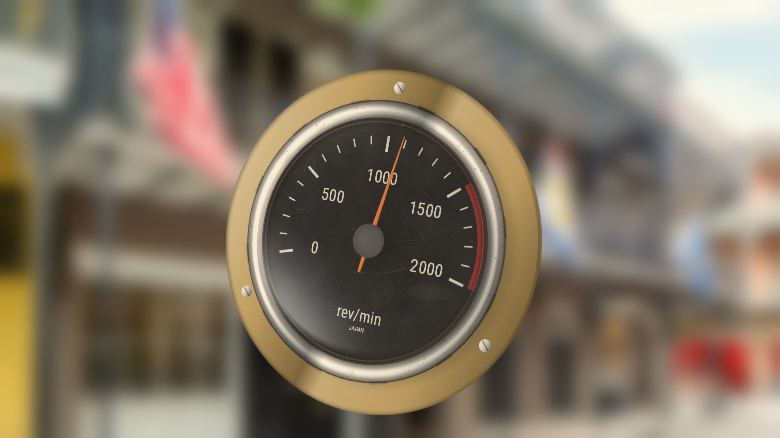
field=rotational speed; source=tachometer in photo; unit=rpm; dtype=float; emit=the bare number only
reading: 1100
